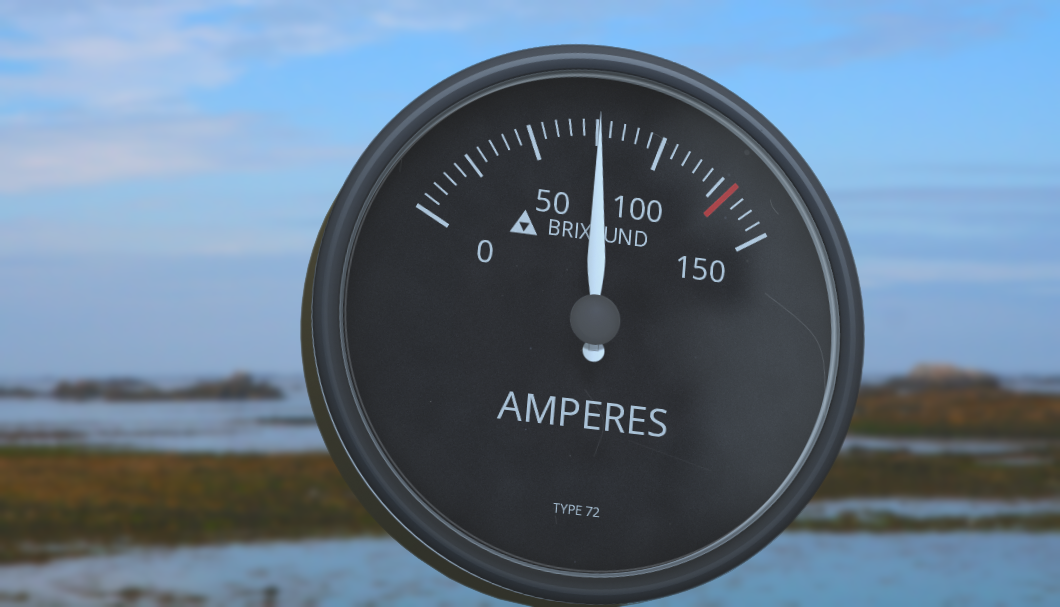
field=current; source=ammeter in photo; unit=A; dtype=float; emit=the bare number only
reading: 75
